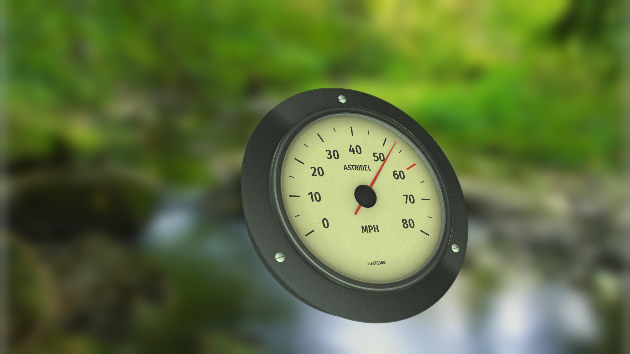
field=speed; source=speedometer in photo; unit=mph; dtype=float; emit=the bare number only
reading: 52.5
